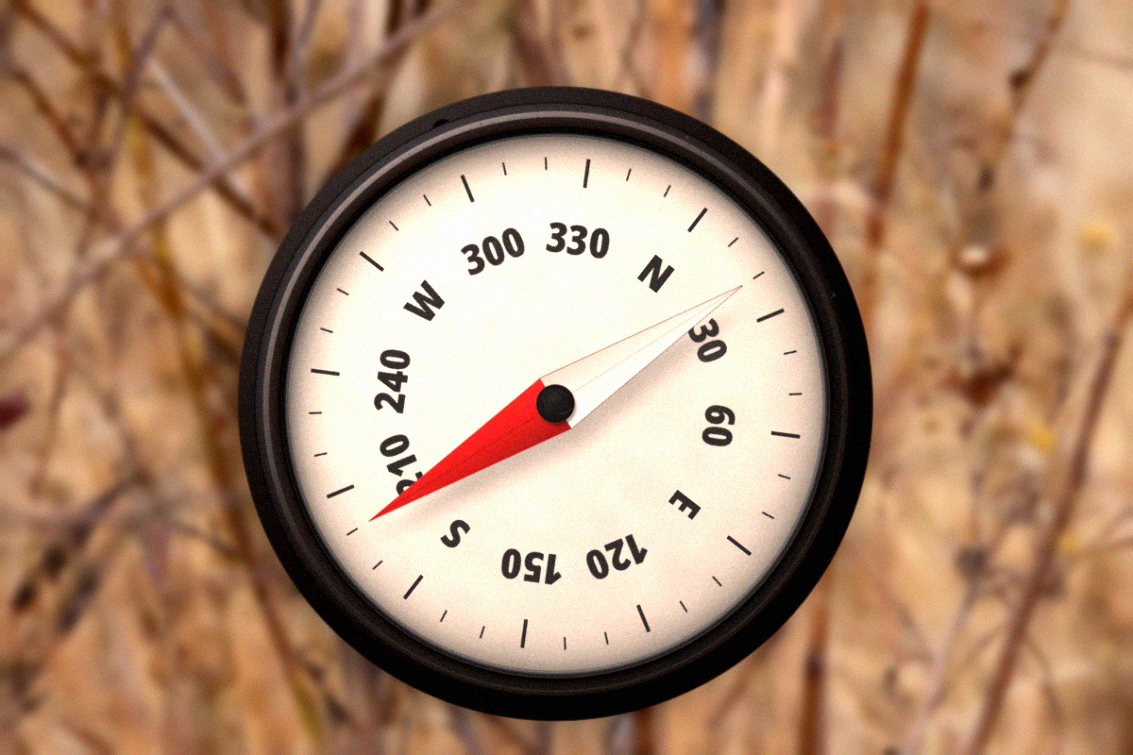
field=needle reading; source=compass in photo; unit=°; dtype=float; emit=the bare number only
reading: 200
